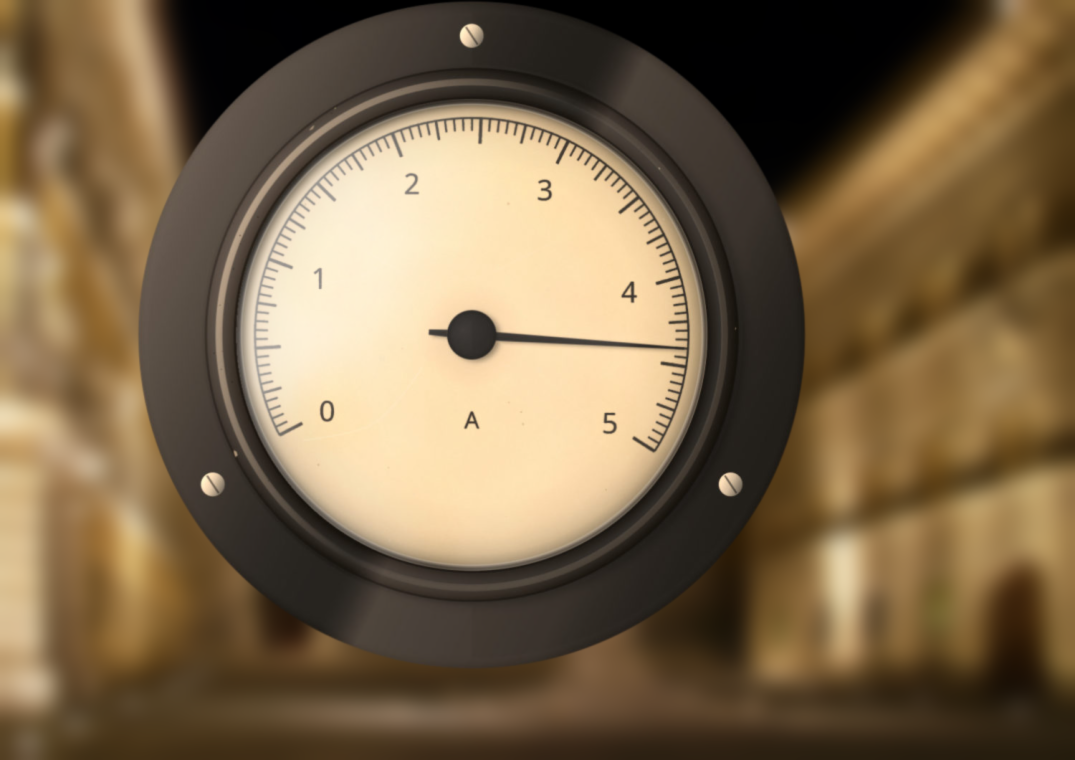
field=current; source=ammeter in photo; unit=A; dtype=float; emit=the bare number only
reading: 4.4
